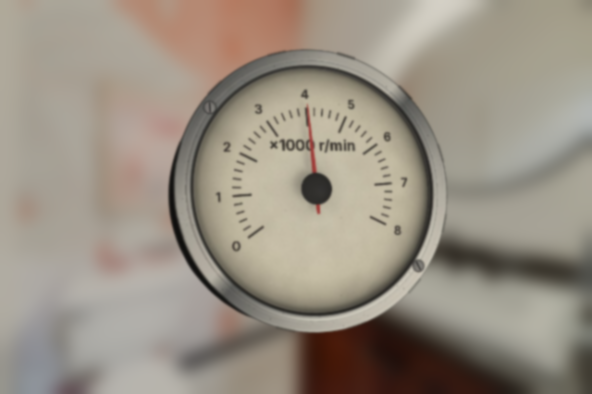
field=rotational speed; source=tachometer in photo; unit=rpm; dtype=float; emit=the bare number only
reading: 4000
